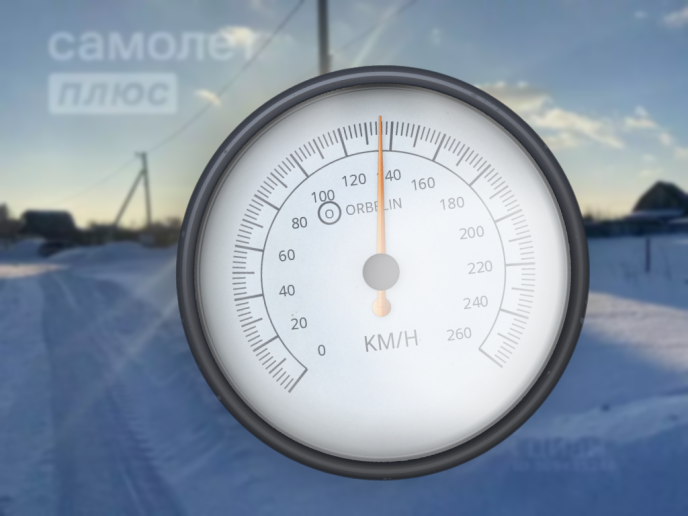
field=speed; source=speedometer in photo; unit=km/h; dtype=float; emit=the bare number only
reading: 136
